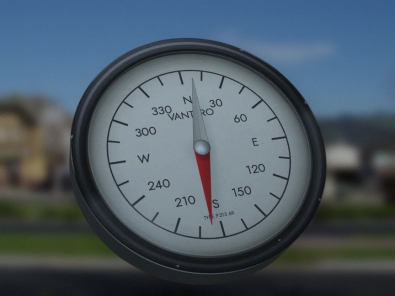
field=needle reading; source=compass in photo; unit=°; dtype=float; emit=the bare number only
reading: 187.5
